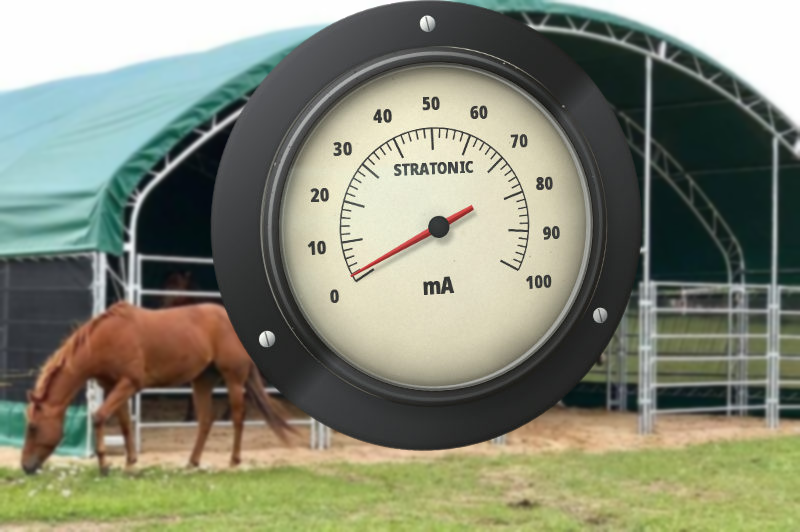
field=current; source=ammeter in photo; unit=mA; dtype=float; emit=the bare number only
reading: 2
